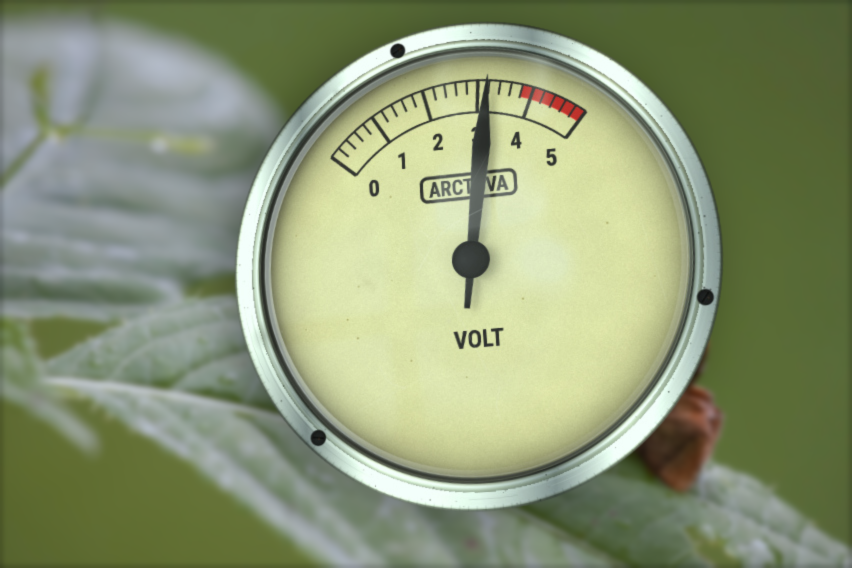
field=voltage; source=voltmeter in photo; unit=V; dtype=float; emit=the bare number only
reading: 3.2
